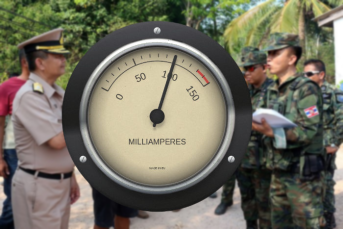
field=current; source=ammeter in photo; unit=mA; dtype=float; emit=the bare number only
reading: 100
